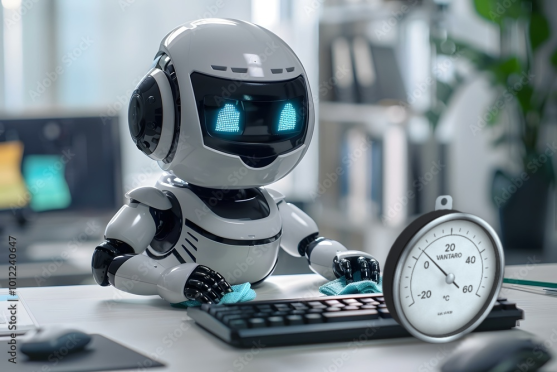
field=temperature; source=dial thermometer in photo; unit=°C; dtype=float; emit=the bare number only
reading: 4
